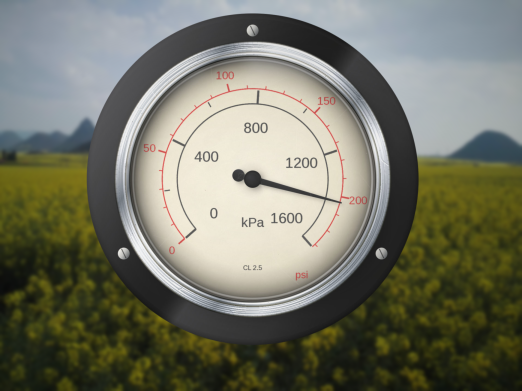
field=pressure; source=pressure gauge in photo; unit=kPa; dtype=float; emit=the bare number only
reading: 1400
